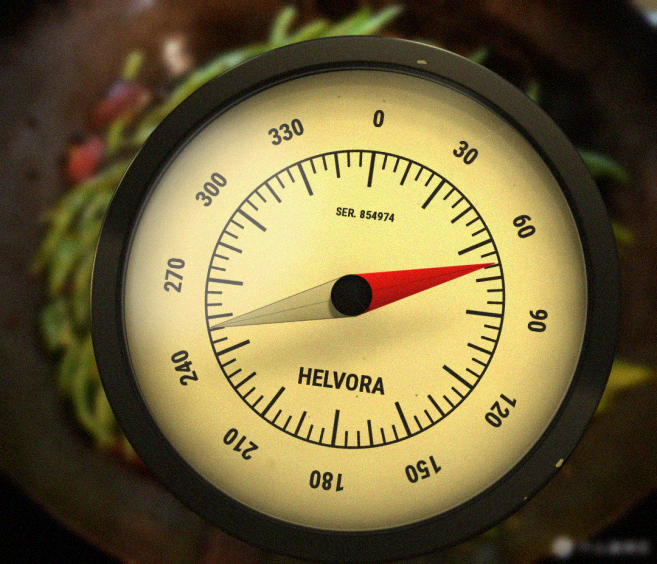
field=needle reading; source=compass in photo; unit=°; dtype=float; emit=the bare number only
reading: 70
